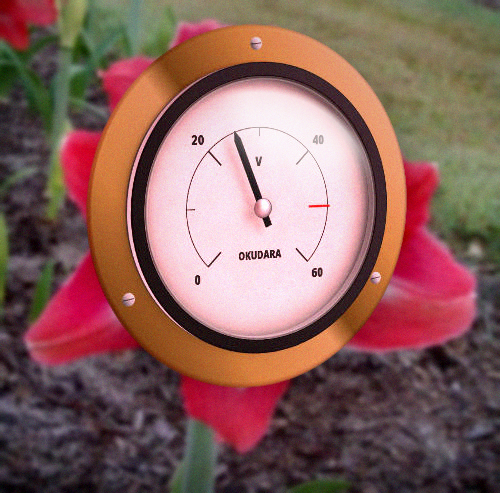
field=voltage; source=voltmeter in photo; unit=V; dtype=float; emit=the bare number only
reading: 25
